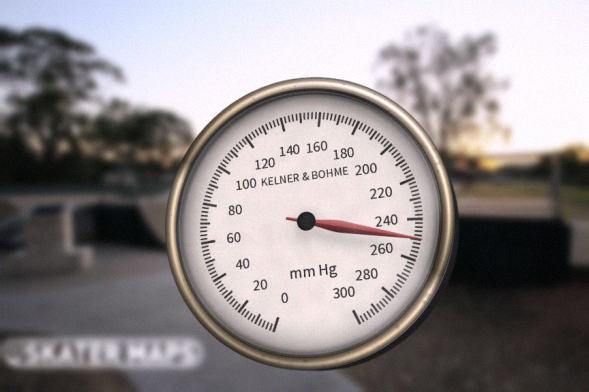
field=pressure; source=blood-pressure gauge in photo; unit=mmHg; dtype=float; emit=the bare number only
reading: 250
